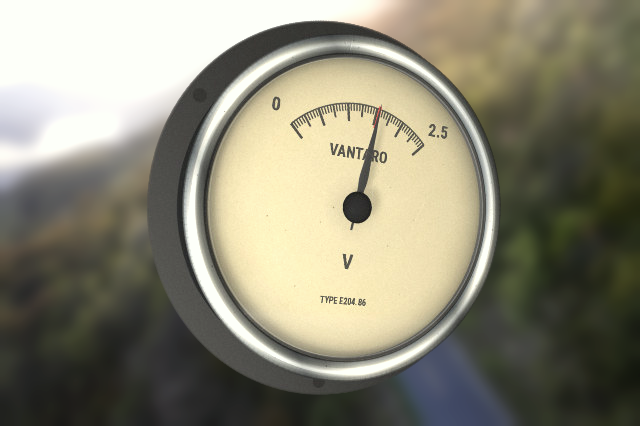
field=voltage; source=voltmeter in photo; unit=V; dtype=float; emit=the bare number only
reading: 1.5
